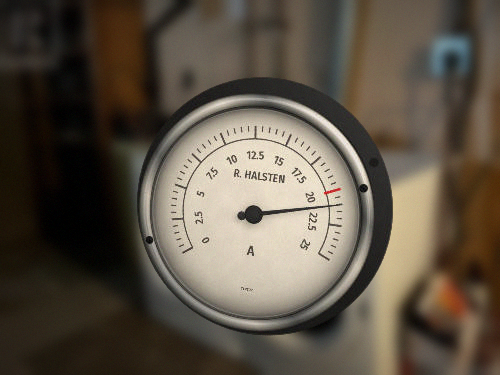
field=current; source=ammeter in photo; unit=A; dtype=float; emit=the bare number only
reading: 21
